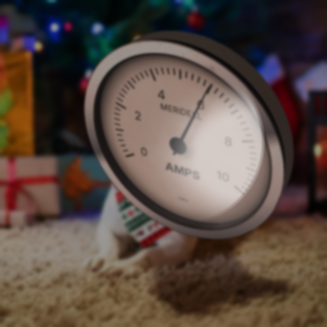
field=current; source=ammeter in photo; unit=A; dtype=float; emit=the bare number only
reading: 6
